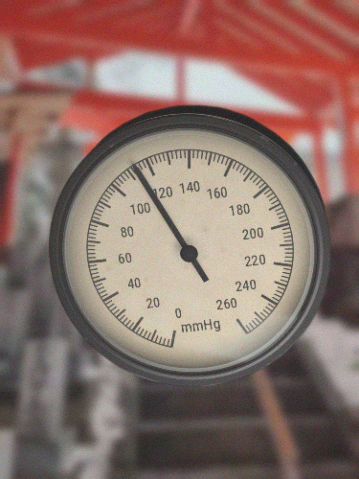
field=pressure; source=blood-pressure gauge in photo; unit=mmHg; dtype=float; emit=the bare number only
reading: 114
